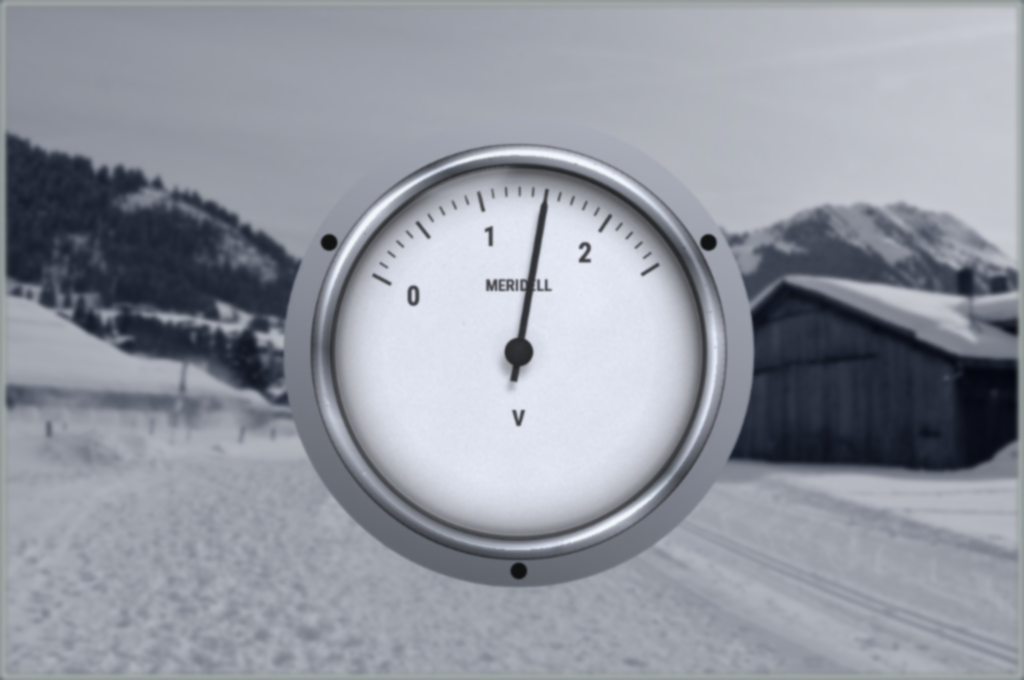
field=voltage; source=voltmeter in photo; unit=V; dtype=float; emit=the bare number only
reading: 1.5
